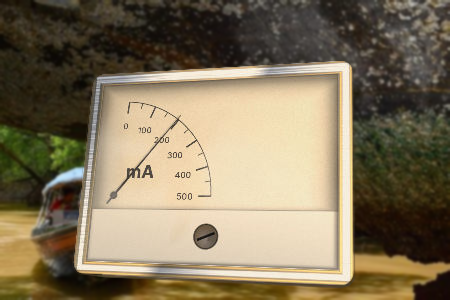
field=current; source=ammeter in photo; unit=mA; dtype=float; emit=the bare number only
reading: 200
